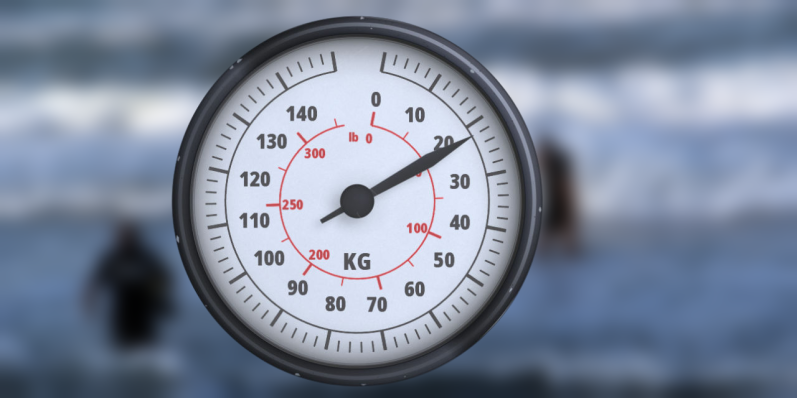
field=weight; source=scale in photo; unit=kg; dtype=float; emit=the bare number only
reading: 22
